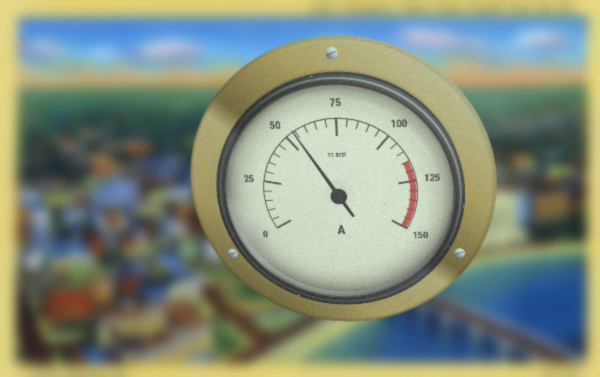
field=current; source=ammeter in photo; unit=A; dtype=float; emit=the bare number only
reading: 55
